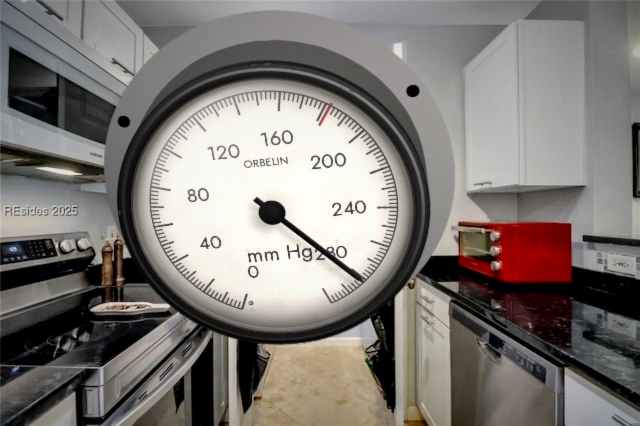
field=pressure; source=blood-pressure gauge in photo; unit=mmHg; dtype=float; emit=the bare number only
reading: 280
